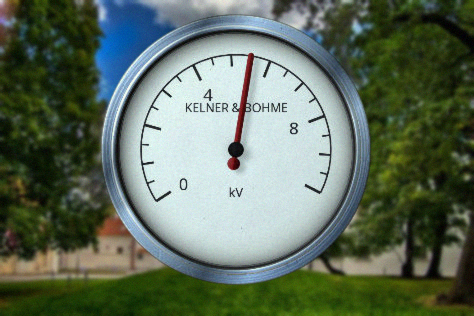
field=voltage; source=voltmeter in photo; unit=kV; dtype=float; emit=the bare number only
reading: 5.5
